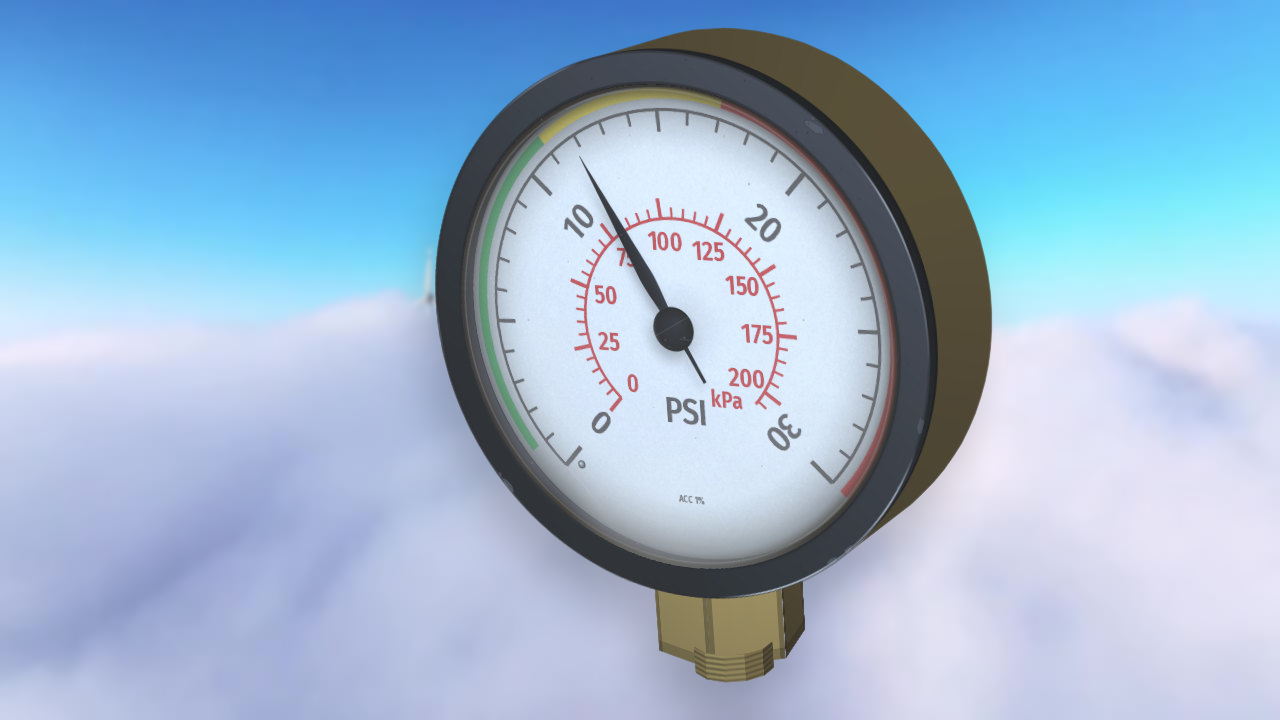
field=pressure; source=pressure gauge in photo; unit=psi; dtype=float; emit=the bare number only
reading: 12
